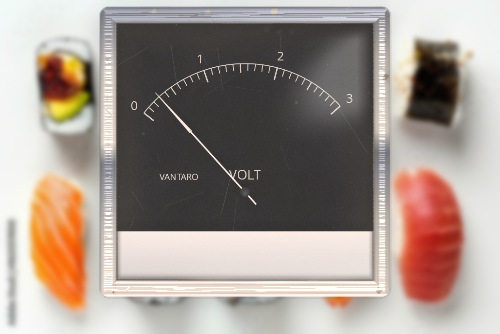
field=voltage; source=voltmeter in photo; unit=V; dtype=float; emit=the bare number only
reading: 0.3
